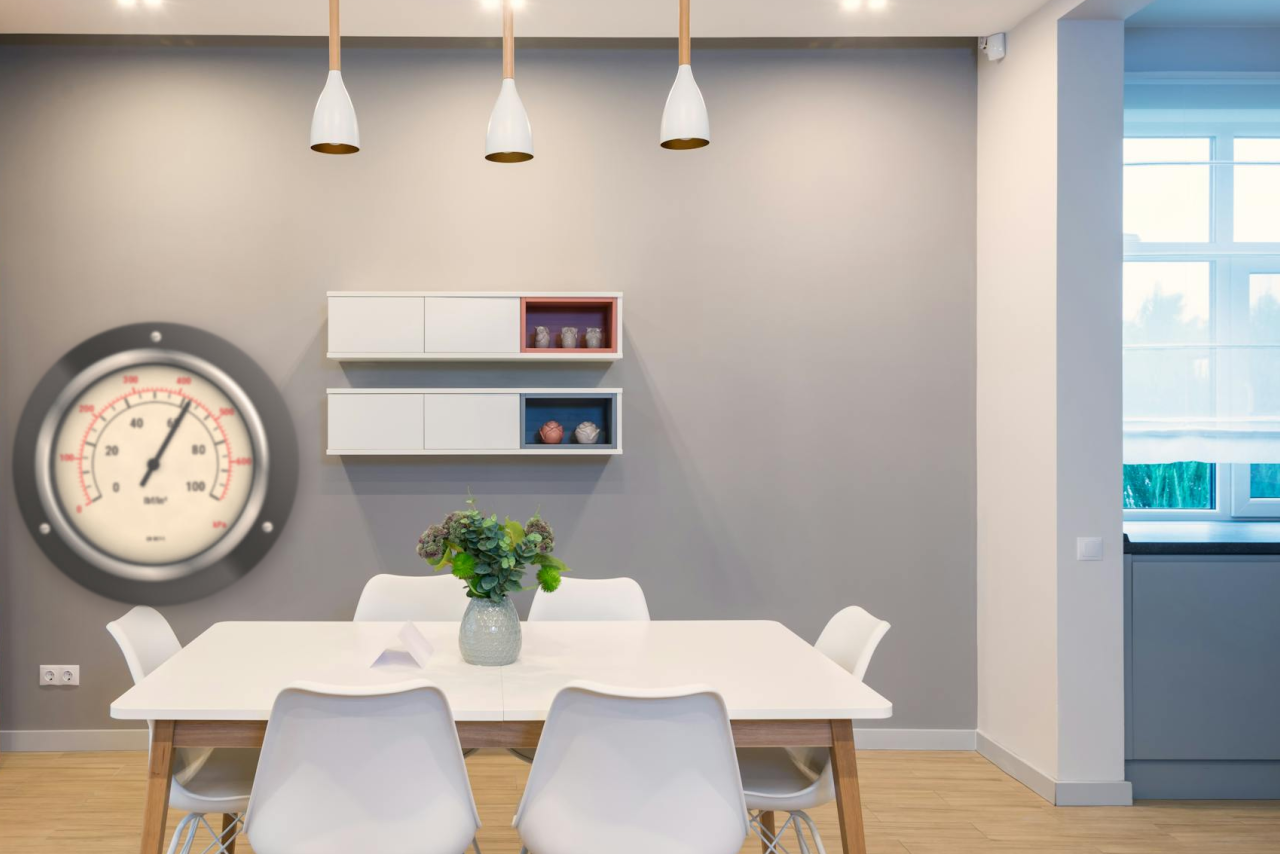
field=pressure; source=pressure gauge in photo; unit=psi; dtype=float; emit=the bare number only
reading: 62.5
